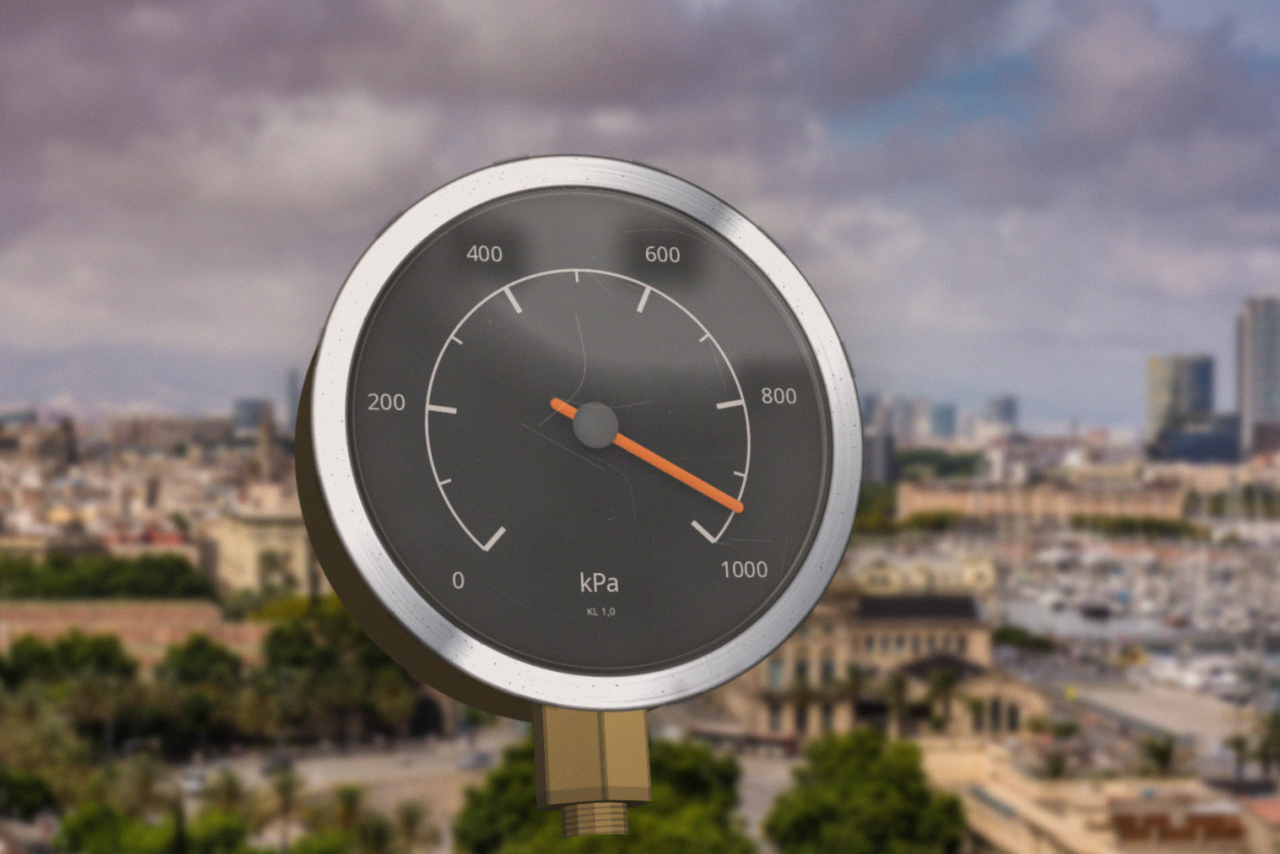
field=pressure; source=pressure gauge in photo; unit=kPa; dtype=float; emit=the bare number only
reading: 950
